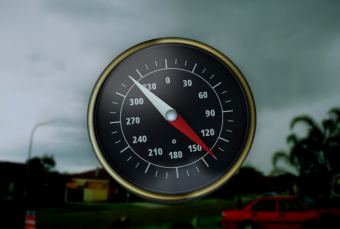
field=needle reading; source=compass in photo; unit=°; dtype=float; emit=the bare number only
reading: 140
